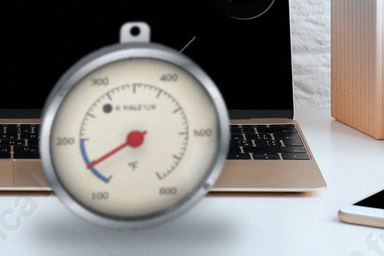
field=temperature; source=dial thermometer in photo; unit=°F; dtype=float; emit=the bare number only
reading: 150
